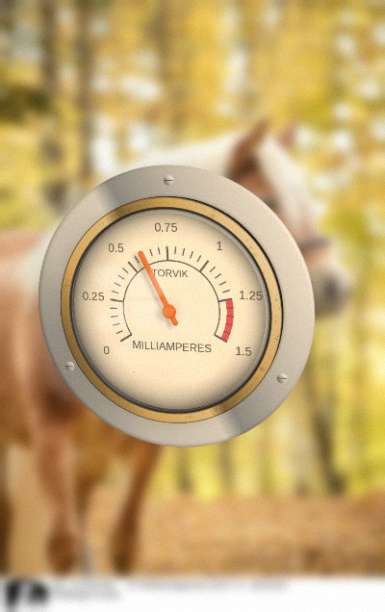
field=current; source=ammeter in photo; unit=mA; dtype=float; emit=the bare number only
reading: 0.6
